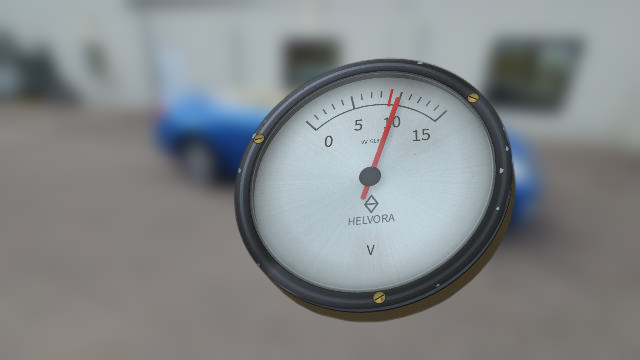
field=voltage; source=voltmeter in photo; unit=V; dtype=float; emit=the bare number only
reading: 10
